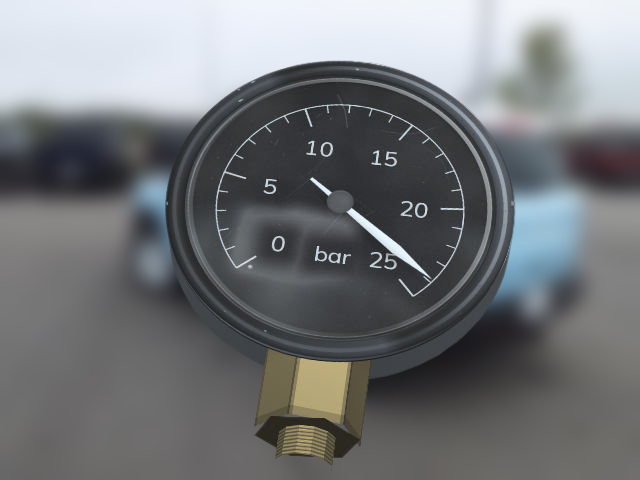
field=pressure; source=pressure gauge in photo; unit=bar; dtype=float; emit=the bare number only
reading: 24
